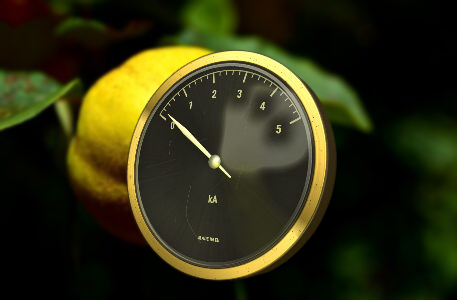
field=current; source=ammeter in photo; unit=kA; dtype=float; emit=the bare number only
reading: 0.2
